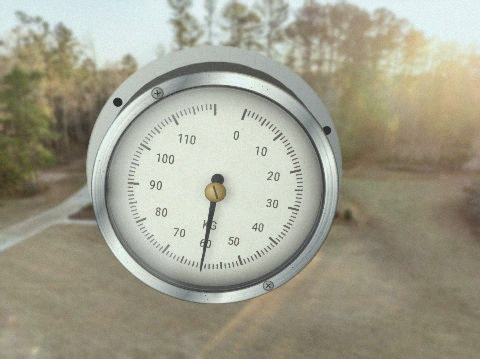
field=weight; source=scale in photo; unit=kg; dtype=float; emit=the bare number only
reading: 60
